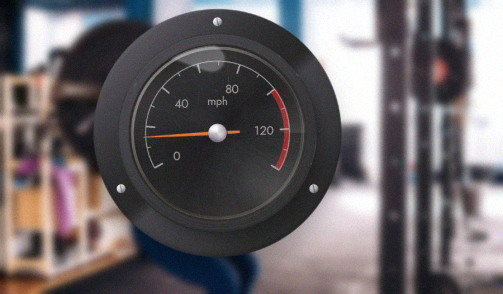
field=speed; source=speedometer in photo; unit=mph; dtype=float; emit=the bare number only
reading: 15
